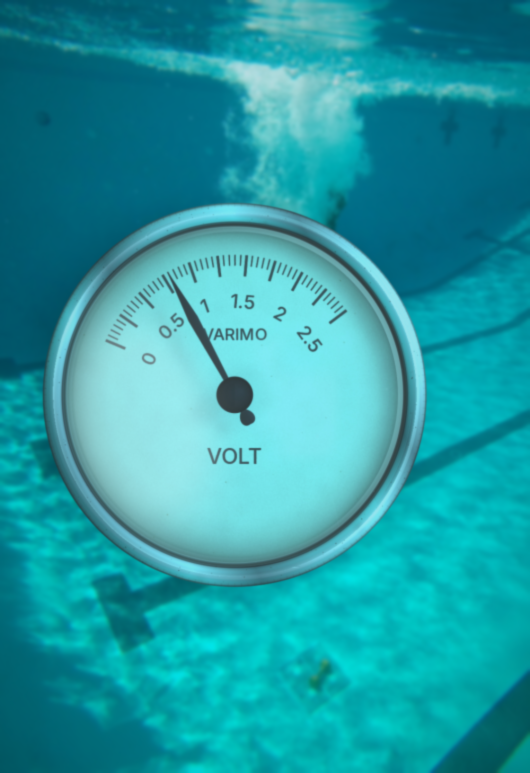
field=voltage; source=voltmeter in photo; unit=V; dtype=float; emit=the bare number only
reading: 0.8
